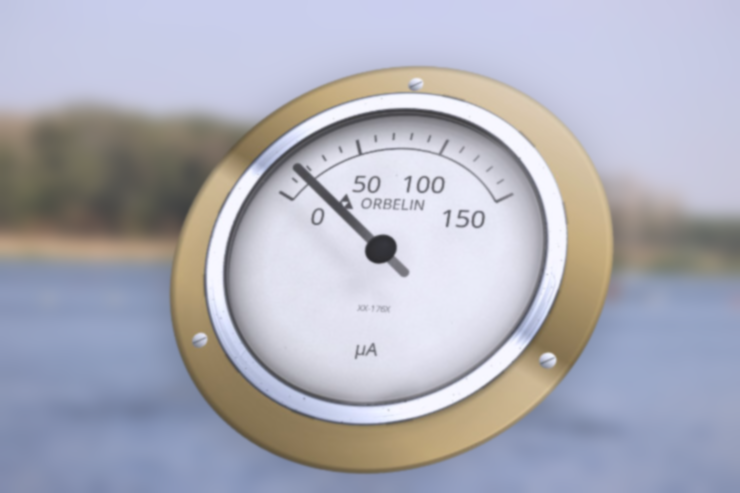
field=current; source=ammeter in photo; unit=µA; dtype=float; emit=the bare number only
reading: 15
